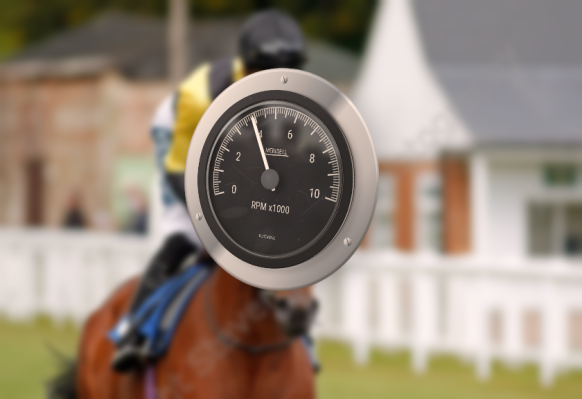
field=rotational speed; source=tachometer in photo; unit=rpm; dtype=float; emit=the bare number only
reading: 4000
